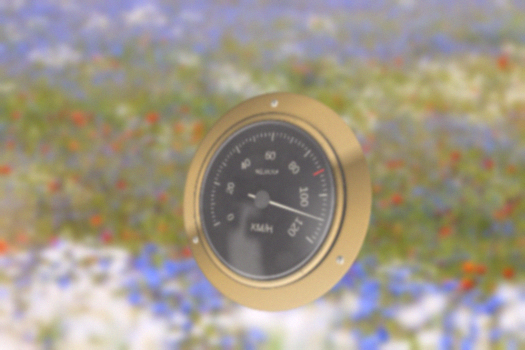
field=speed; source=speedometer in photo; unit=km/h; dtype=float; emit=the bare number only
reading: 110
